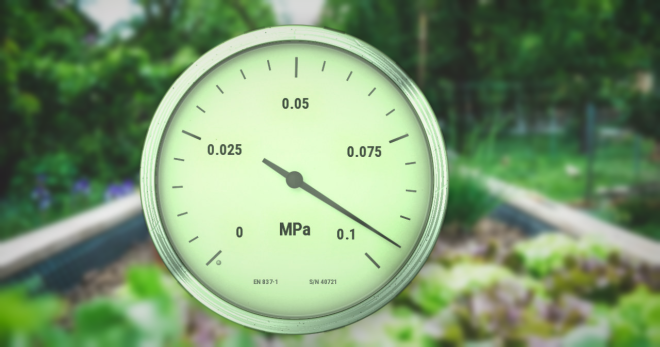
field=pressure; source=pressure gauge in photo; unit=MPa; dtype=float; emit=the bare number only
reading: 0.095
